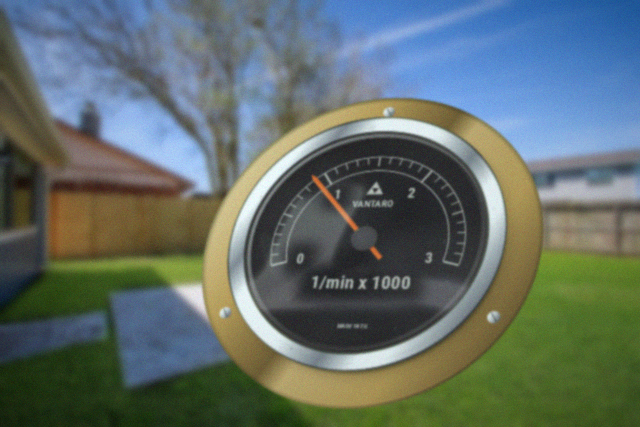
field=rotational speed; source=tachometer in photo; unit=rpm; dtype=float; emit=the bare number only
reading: 900
